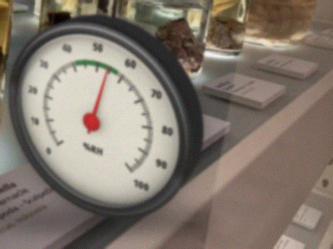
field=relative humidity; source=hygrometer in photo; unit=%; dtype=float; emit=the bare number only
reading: 55
